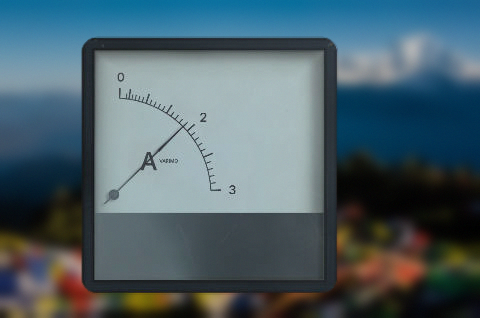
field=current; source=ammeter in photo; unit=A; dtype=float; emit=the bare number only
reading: 1.9
